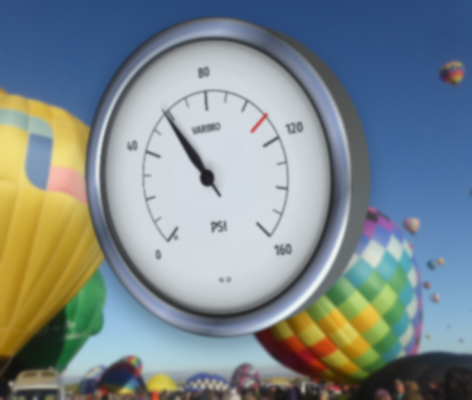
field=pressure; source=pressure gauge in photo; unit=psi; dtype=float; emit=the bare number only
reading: 60
